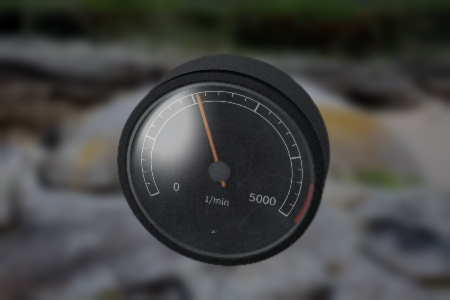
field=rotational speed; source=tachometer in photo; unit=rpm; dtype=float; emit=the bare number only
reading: 2100
